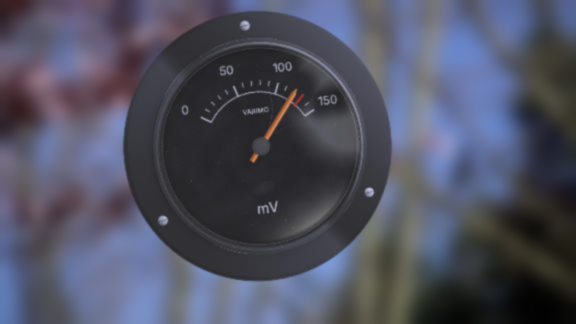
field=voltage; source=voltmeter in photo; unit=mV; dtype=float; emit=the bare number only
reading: 120
